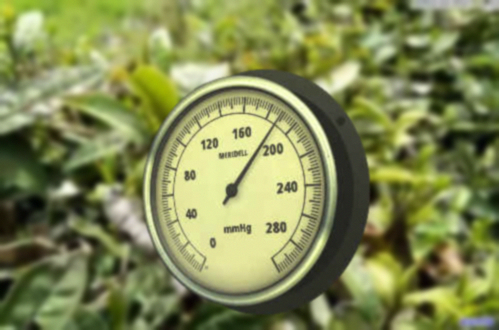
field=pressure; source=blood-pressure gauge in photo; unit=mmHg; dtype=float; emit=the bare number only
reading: 190
